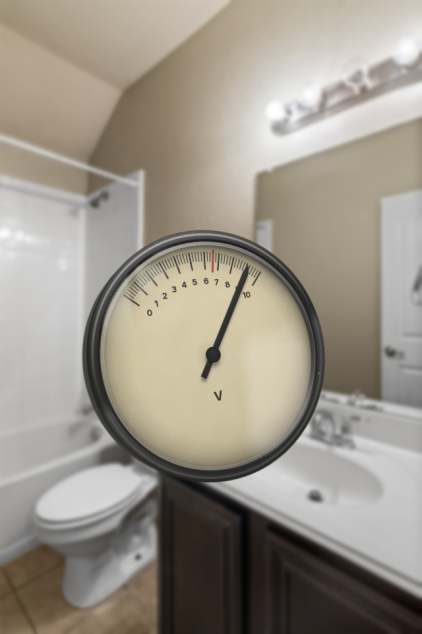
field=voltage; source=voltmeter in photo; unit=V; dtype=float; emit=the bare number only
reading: 9
